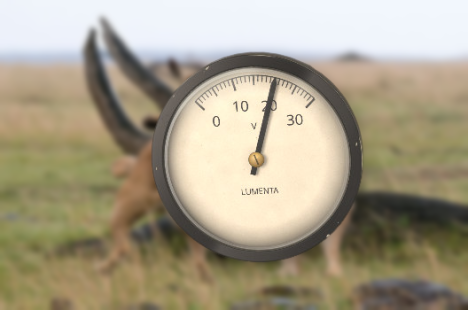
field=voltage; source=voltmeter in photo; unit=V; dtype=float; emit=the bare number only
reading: 20
